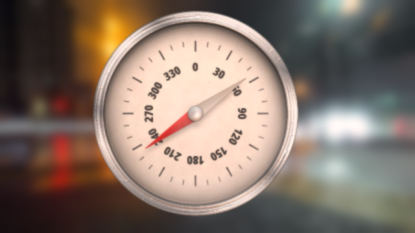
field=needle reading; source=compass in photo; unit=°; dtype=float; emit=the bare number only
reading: 235
